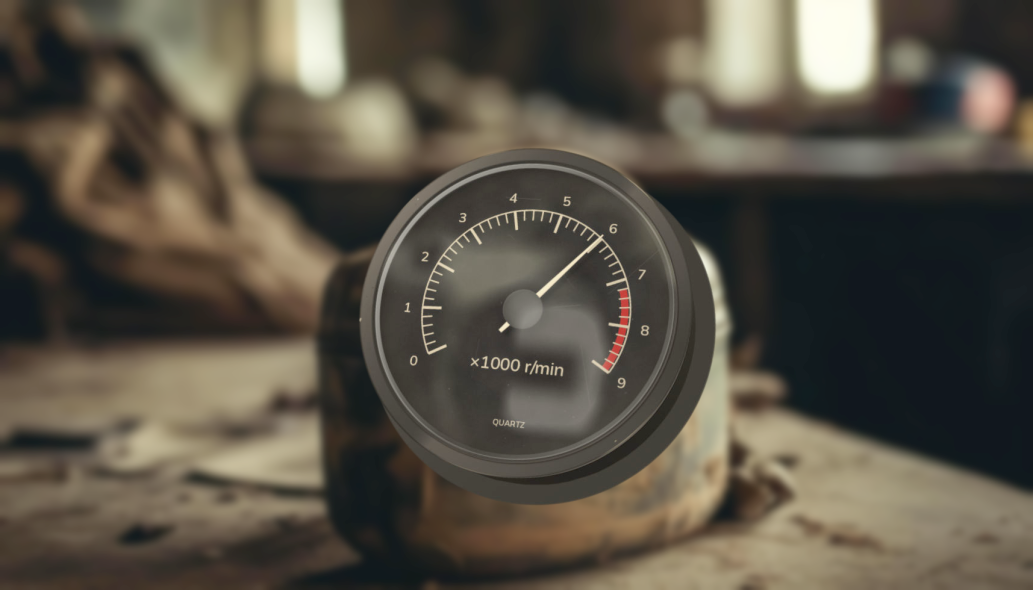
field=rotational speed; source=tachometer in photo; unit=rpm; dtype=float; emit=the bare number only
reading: 6000
